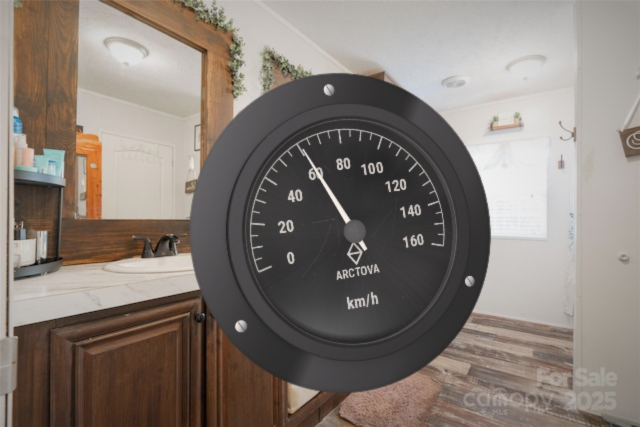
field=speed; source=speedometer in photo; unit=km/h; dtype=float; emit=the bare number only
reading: 60
